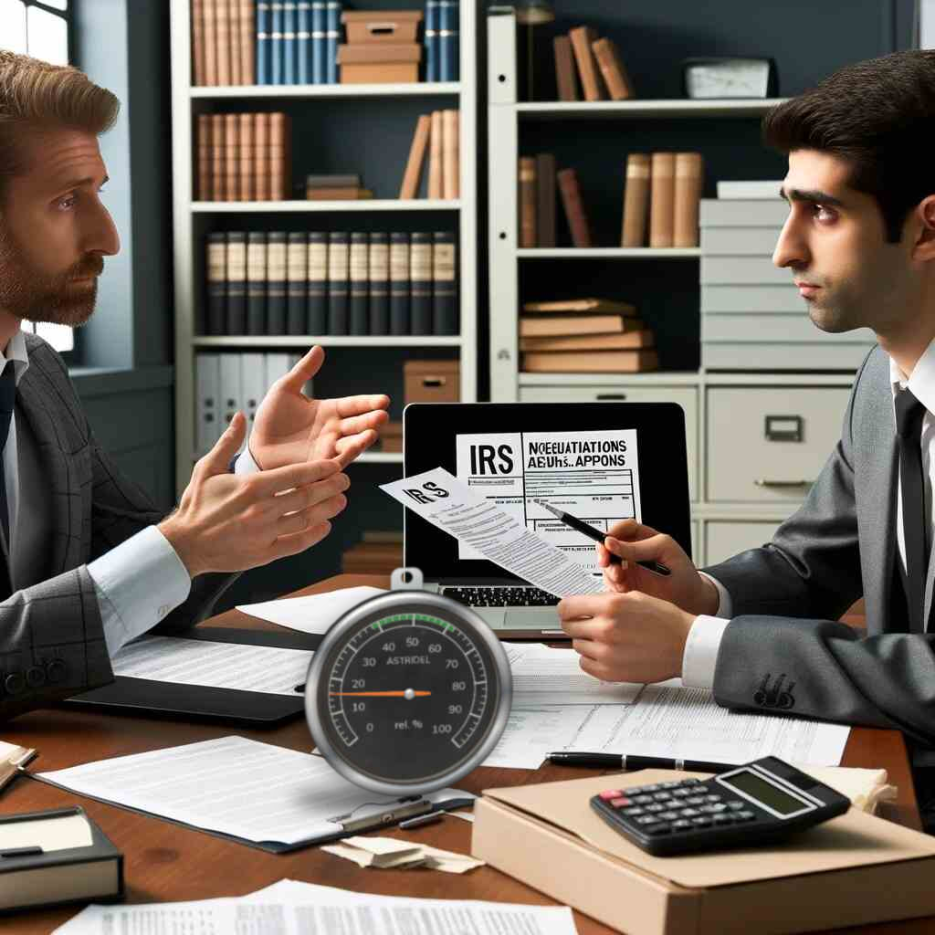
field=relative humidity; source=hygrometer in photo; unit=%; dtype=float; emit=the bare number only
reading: 16
